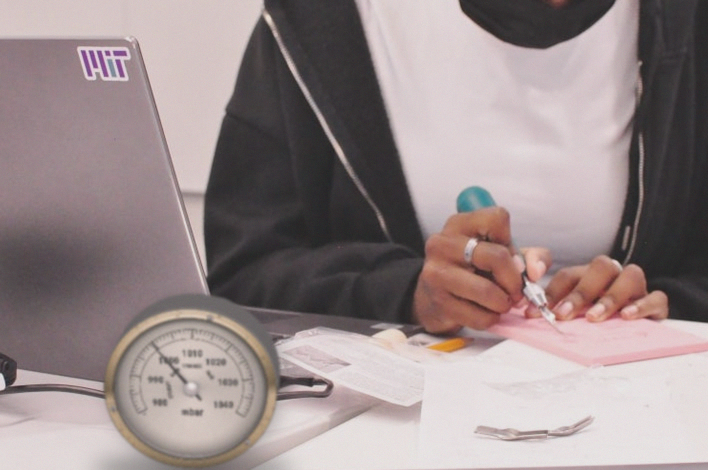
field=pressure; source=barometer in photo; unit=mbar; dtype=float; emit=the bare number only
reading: 1000
